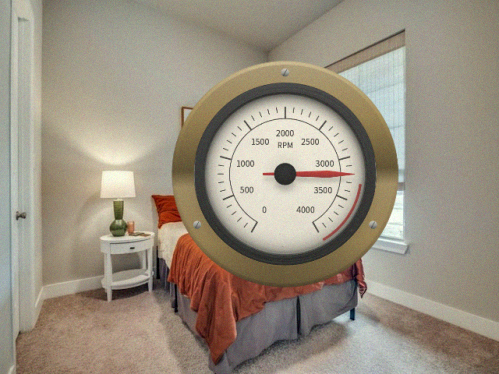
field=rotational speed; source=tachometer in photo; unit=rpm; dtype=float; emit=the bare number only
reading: 3200
